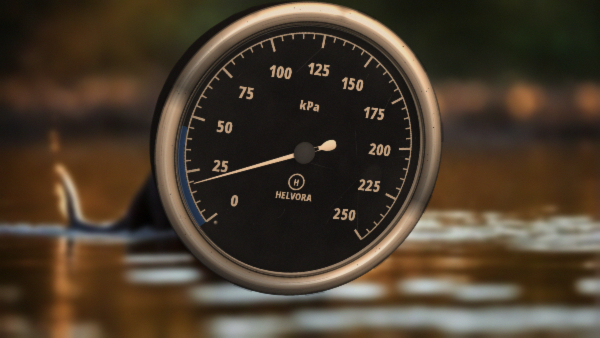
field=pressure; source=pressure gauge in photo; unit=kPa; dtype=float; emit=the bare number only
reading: 20
